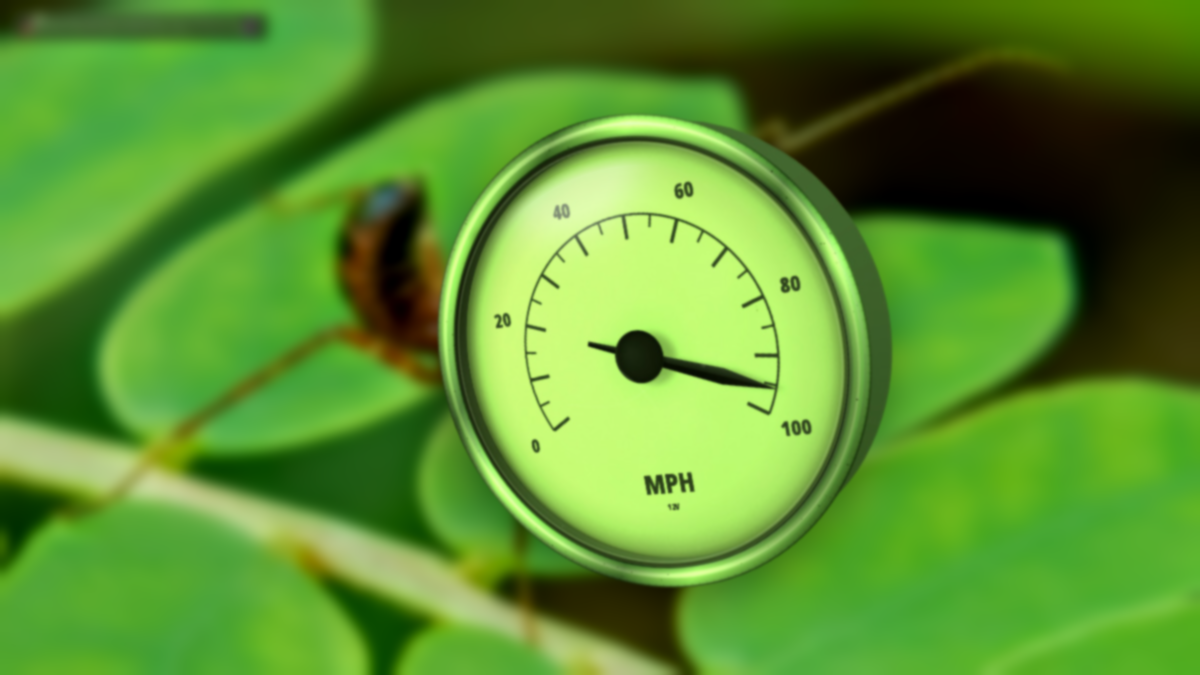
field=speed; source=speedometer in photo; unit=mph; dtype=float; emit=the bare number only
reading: 95
